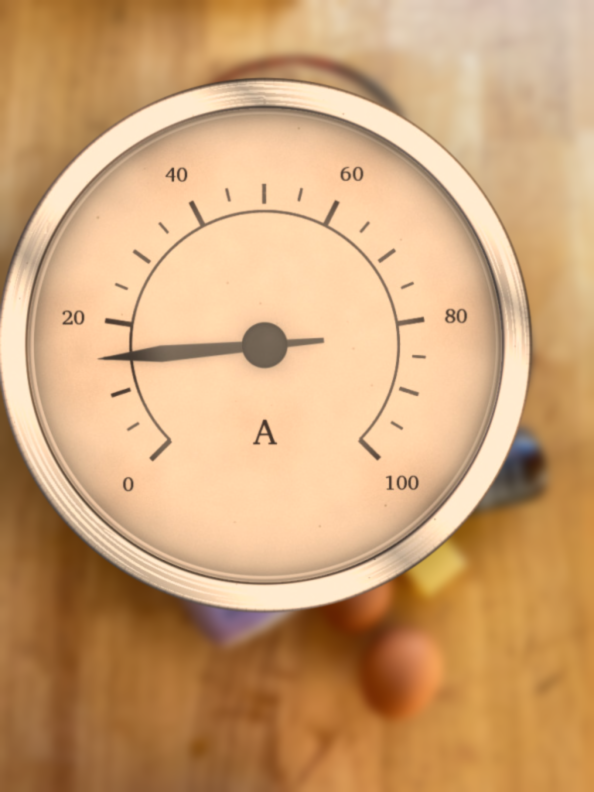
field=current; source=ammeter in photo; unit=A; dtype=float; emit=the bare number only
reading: 15
